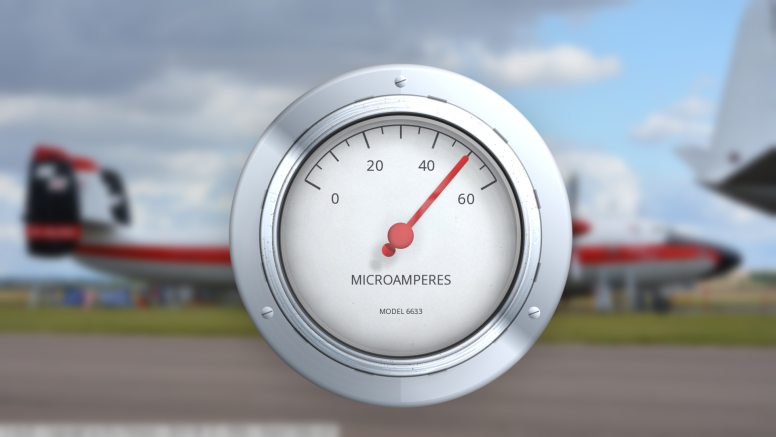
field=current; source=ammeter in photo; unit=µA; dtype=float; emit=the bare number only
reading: 50
